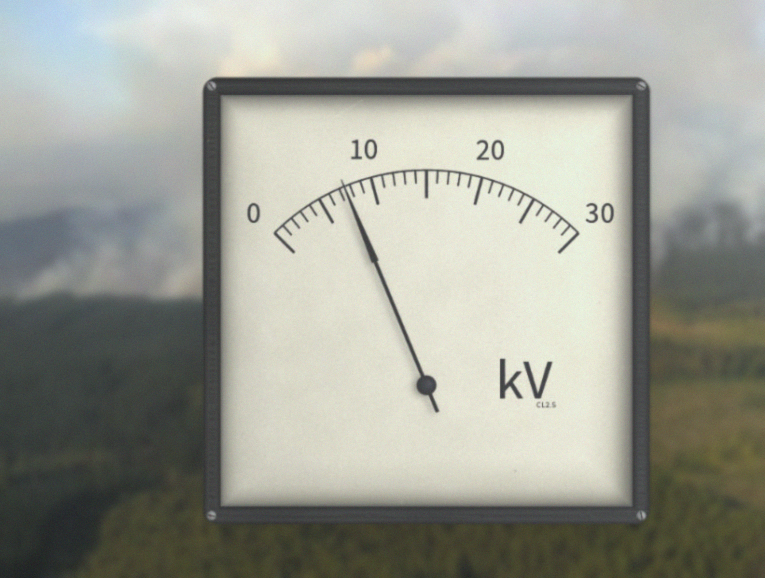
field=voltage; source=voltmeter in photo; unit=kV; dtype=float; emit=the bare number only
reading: 7.5
